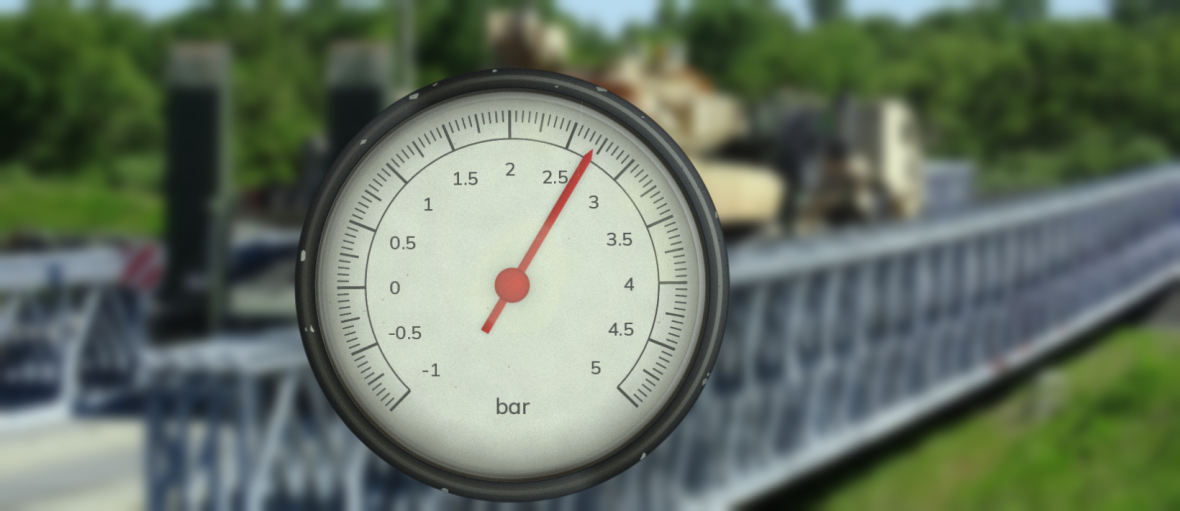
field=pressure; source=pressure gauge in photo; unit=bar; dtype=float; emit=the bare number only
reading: 2.7
